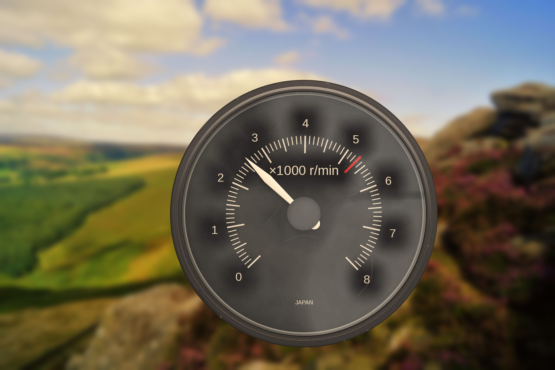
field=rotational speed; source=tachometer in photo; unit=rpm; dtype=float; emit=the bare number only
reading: 2600
